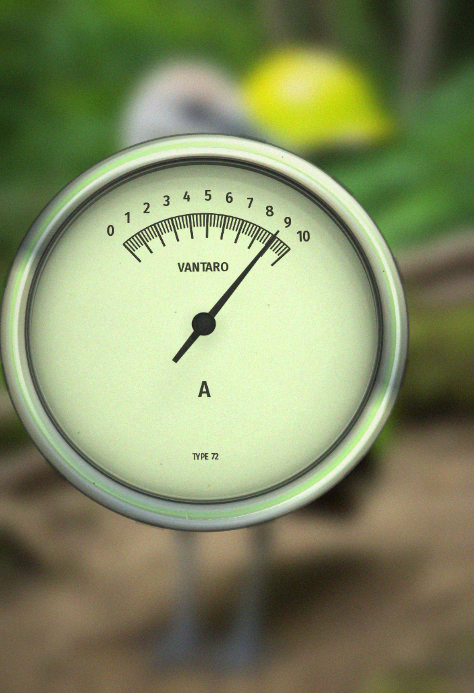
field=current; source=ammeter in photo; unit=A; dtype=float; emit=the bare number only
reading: 9
